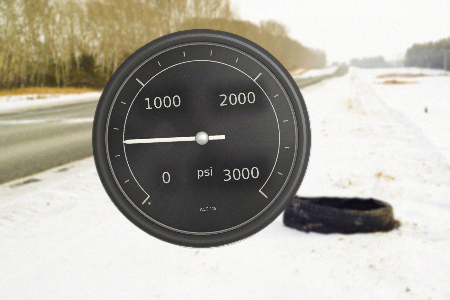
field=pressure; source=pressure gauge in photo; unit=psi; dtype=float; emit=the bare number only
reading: 500
